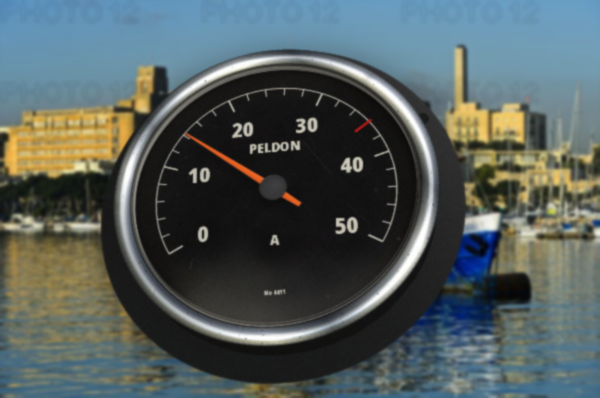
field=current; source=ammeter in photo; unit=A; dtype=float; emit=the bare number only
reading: 14
